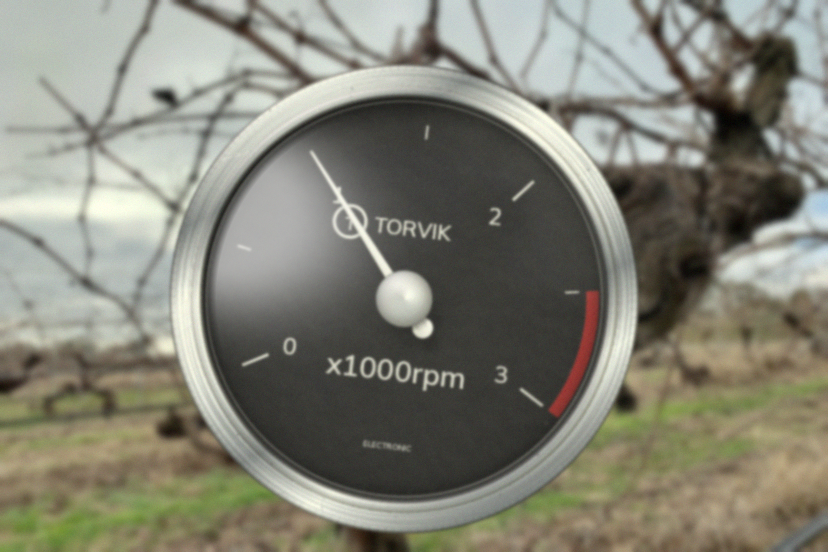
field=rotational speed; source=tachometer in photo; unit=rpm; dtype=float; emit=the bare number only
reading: 1000
